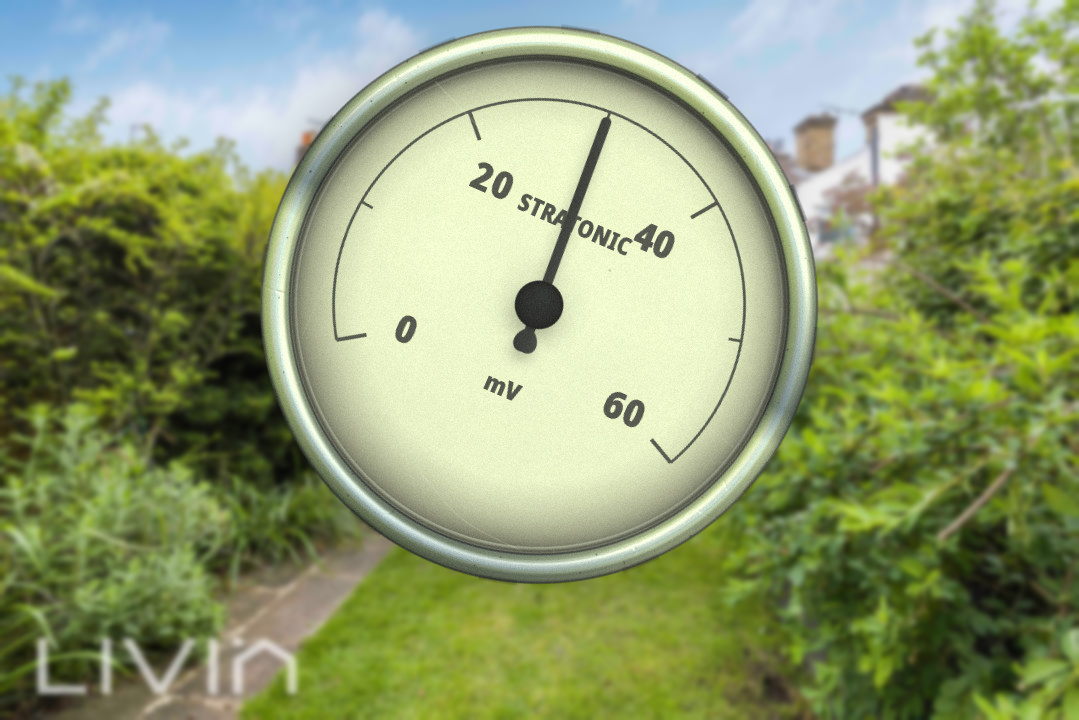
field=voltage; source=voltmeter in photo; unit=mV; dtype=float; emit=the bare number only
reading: 30
